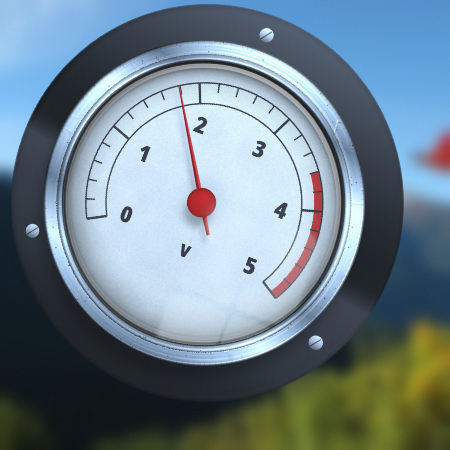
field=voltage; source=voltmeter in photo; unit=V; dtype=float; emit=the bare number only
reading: 1.8
